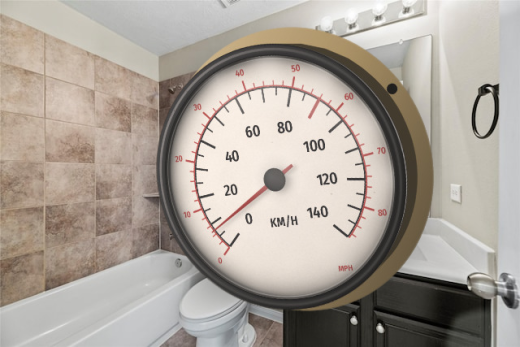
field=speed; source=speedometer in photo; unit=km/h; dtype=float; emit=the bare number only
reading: 7.5
